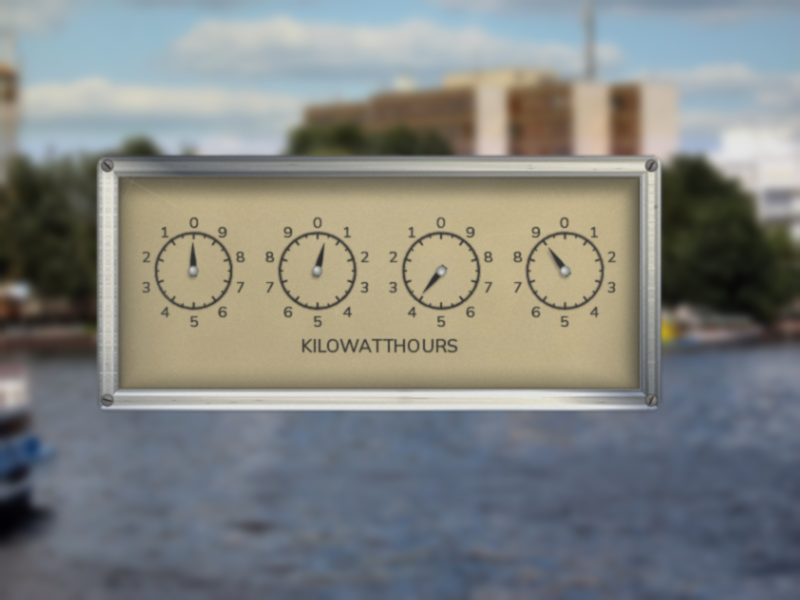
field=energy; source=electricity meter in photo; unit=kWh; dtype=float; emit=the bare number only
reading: 39
